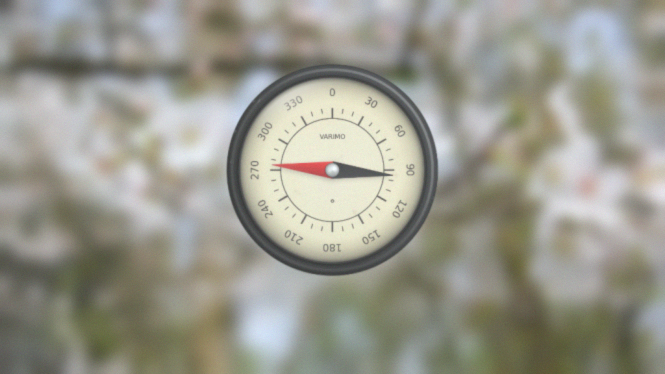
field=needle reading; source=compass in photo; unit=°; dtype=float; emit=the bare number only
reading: 275
